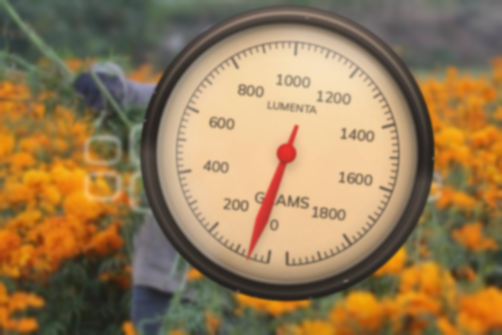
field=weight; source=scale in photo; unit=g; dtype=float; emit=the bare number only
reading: 60
